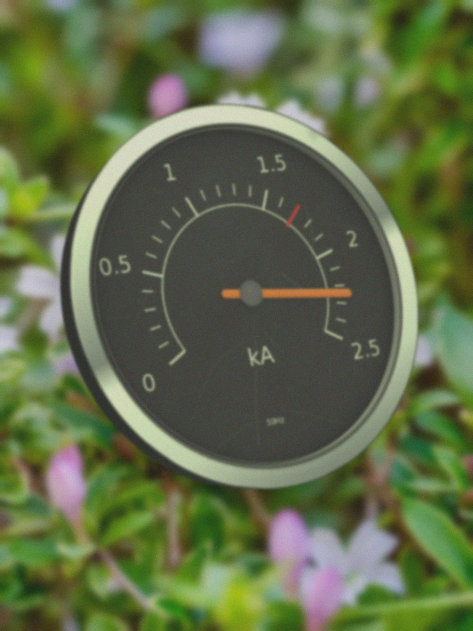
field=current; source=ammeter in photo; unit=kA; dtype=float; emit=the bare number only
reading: 2.25
